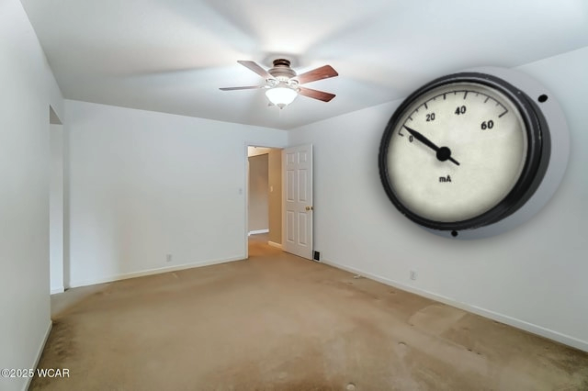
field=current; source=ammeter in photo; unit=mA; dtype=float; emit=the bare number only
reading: 5
